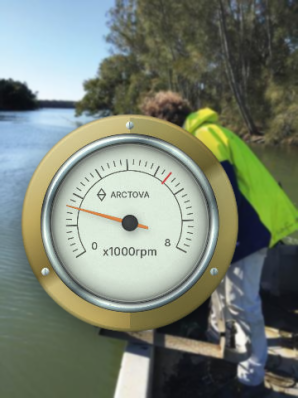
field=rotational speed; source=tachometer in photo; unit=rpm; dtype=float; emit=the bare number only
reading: 1600
